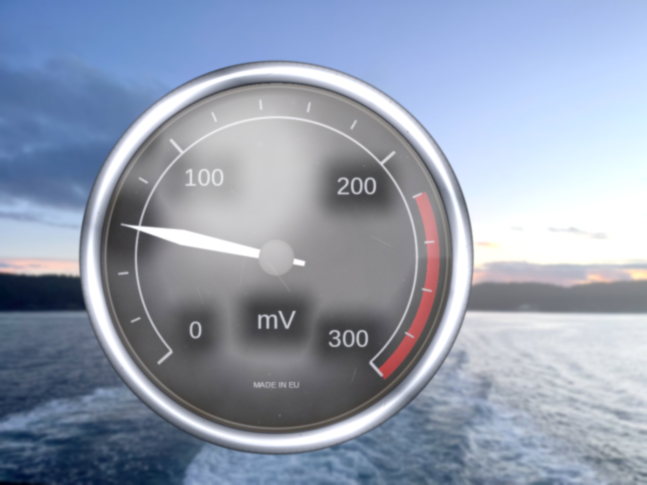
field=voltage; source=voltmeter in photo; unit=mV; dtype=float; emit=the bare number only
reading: 60
